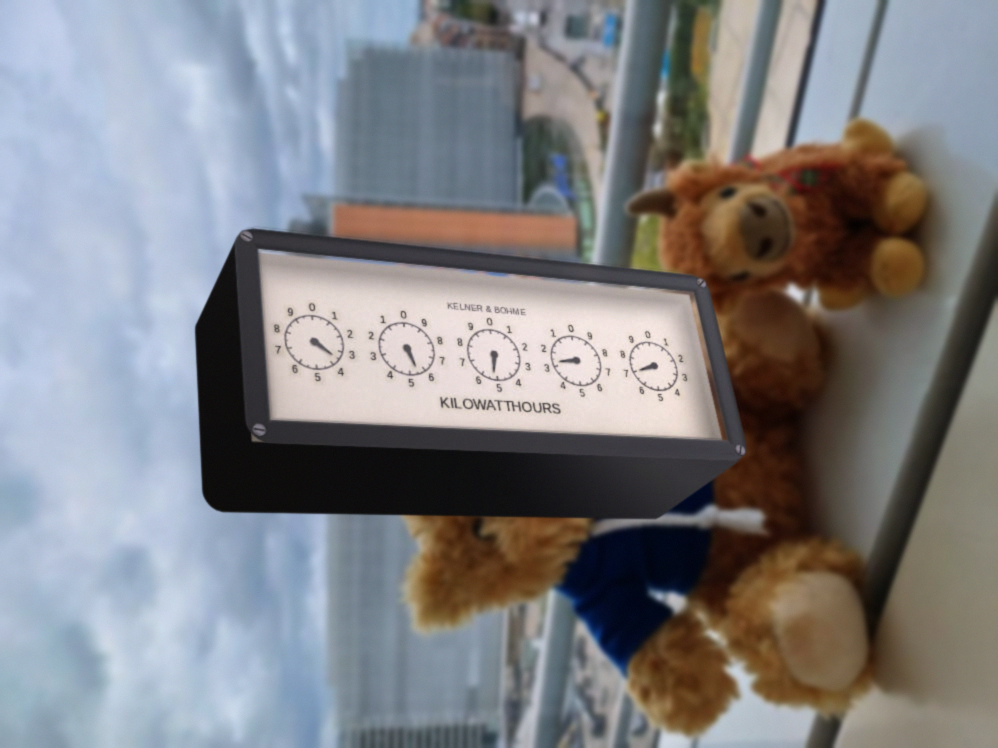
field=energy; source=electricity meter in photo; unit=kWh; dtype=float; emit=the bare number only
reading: 35527
